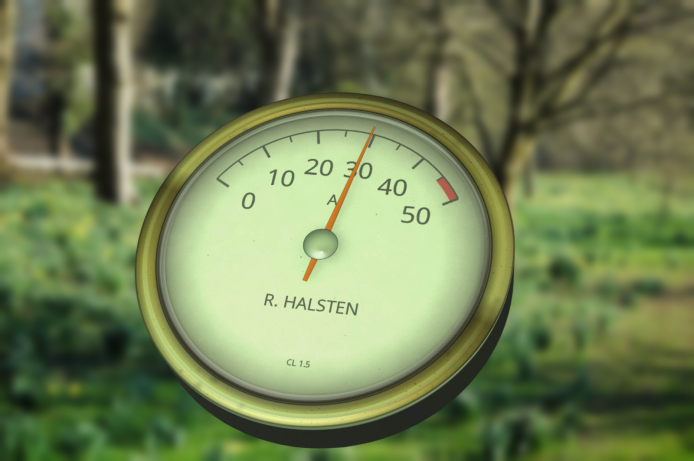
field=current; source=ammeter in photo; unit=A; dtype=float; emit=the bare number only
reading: 30
